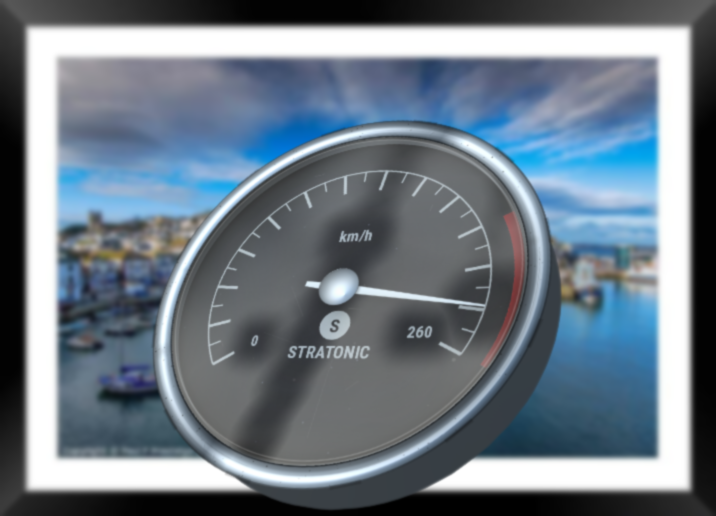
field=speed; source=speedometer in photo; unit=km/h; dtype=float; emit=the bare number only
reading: 240
